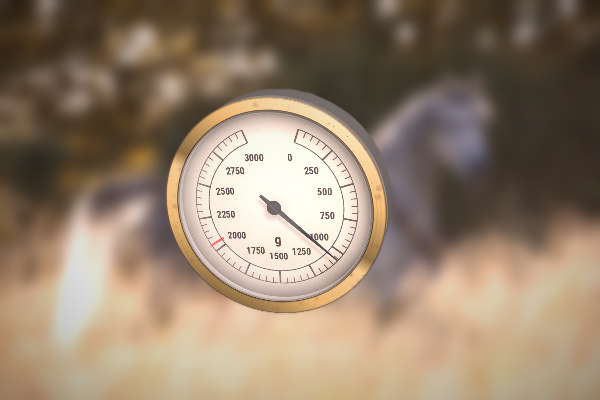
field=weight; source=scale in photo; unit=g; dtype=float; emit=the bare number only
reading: 1050
